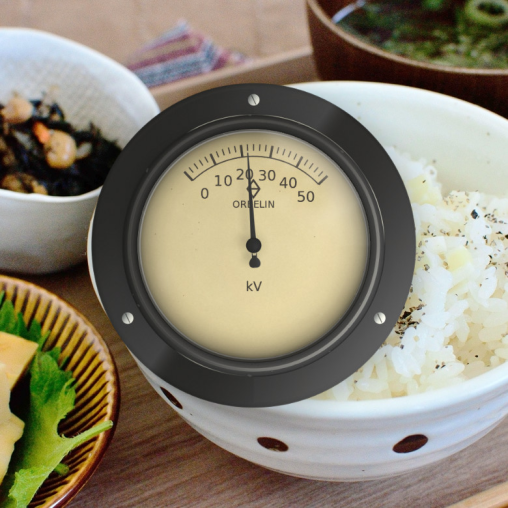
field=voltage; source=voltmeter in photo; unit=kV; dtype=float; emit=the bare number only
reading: 22
